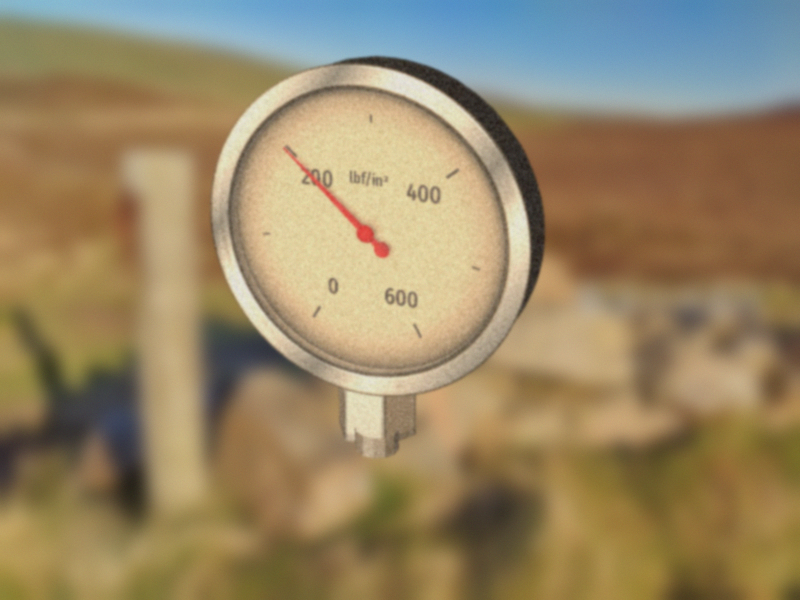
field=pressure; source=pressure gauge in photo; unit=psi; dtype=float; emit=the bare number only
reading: 200
